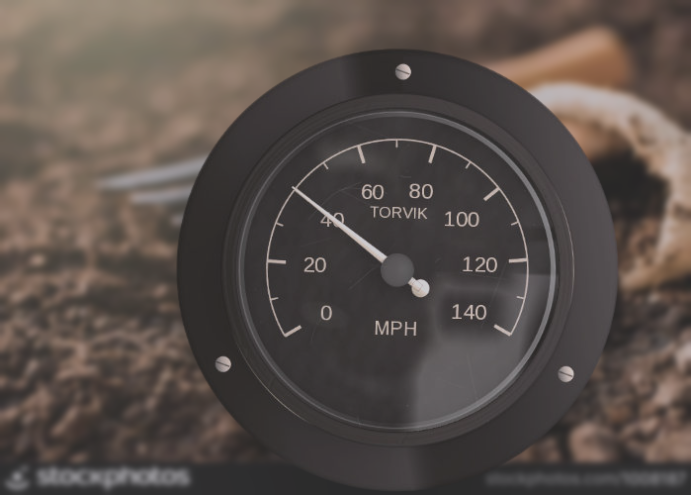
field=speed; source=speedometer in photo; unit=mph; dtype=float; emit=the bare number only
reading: 40
